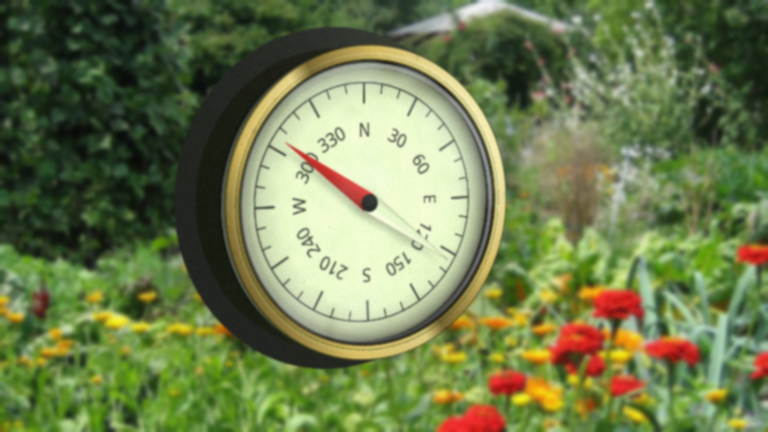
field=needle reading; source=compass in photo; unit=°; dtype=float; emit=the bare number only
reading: 305
